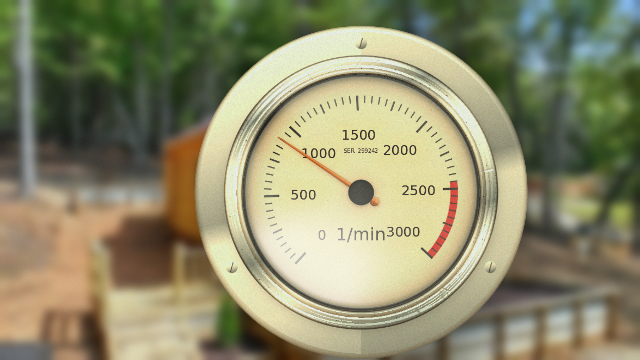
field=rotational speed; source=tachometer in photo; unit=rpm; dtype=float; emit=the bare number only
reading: 900
